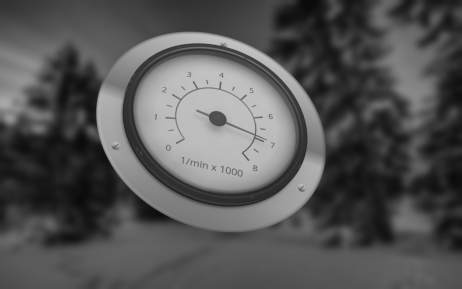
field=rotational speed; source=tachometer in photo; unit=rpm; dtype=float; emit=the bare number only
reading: 7000
